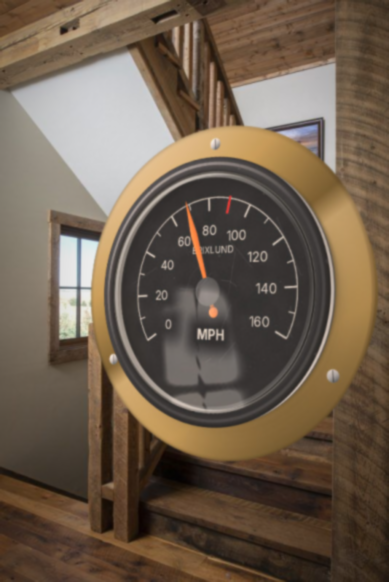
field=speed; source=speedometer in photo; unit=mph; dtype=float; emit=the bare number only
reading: 70
